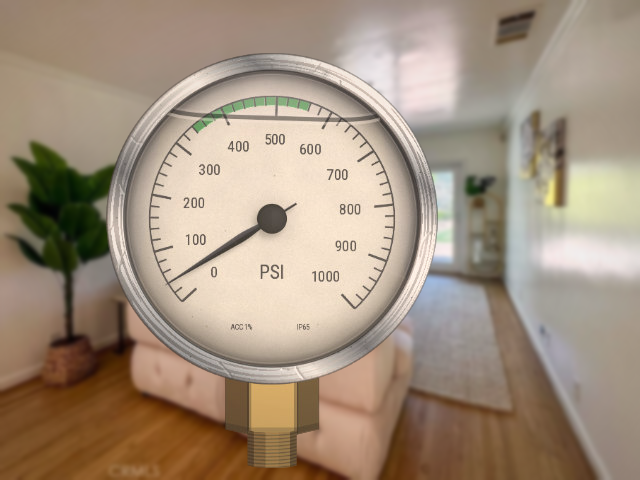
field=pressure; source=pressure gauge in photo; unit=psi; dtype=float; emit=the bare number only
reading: 40
